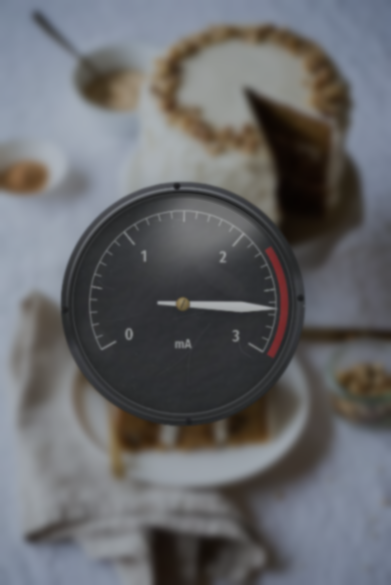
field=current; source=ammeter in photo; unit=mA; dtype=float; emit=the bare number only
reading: 2.65
